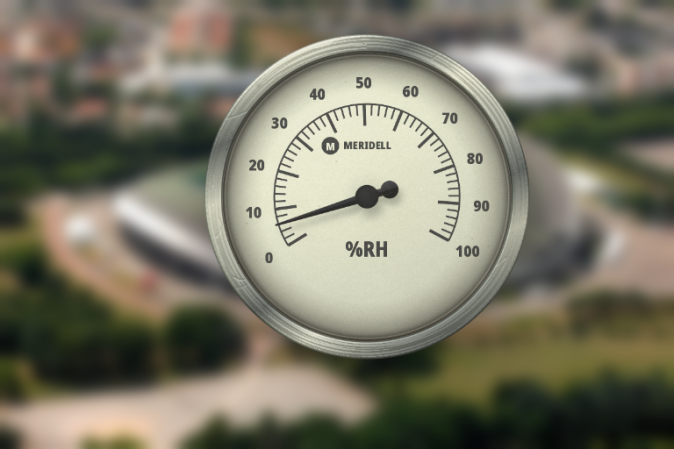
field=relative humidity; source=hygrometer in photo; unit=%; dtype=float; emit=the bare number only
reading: 6
